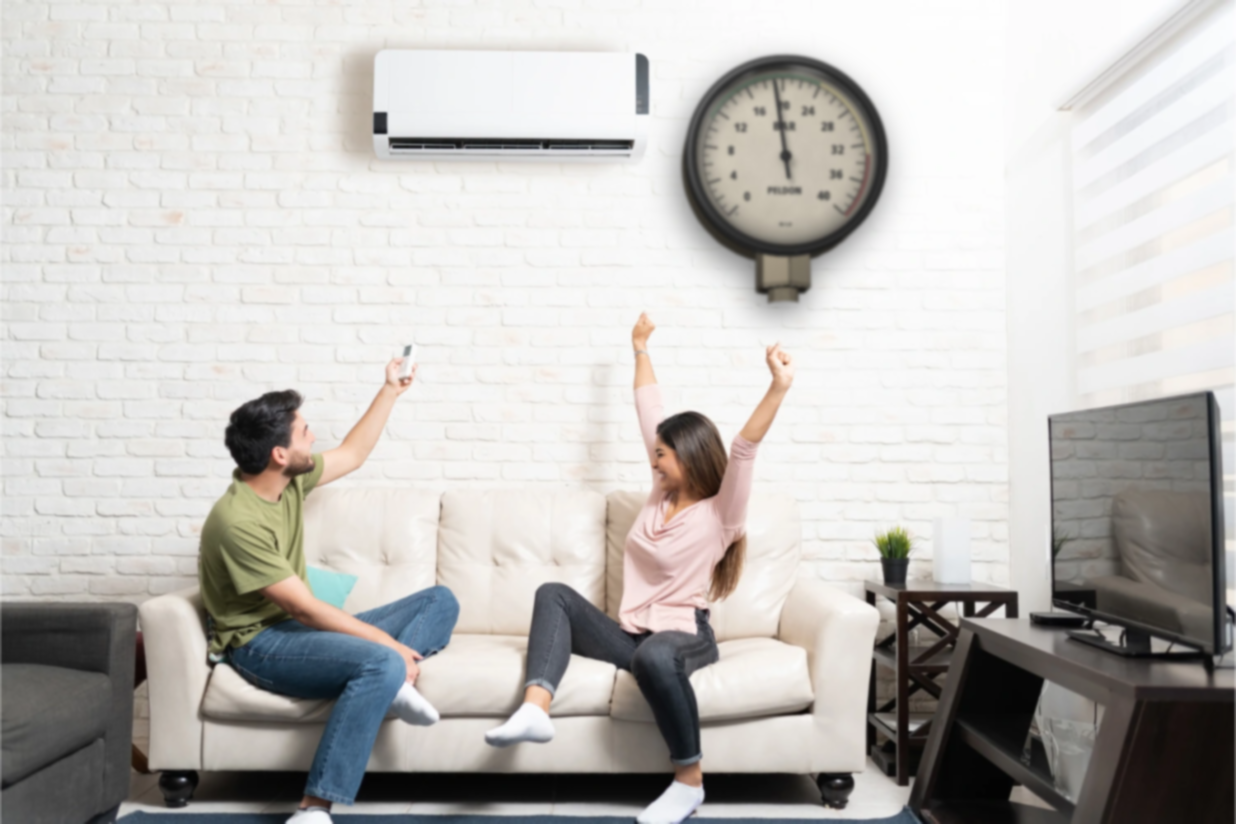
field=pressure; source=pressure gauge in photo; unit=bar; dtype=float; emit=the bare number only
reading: 19
